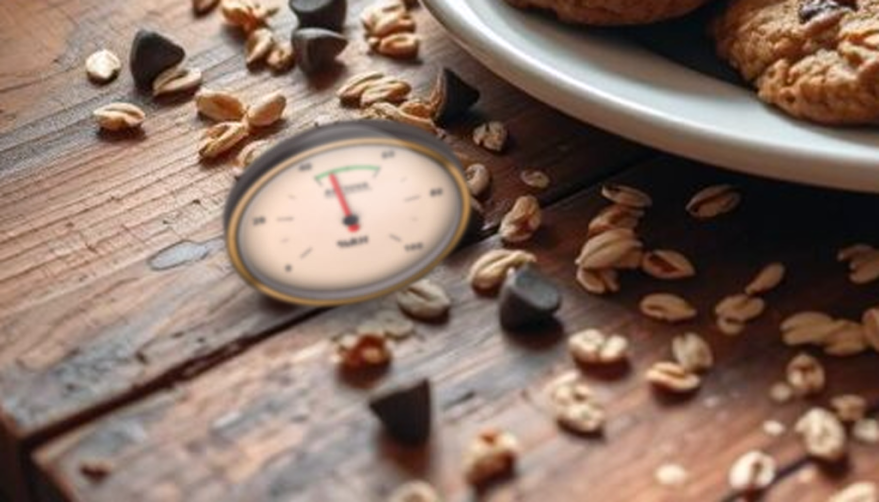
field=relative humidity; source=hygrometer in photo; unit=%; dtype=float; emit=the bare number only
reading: 45
